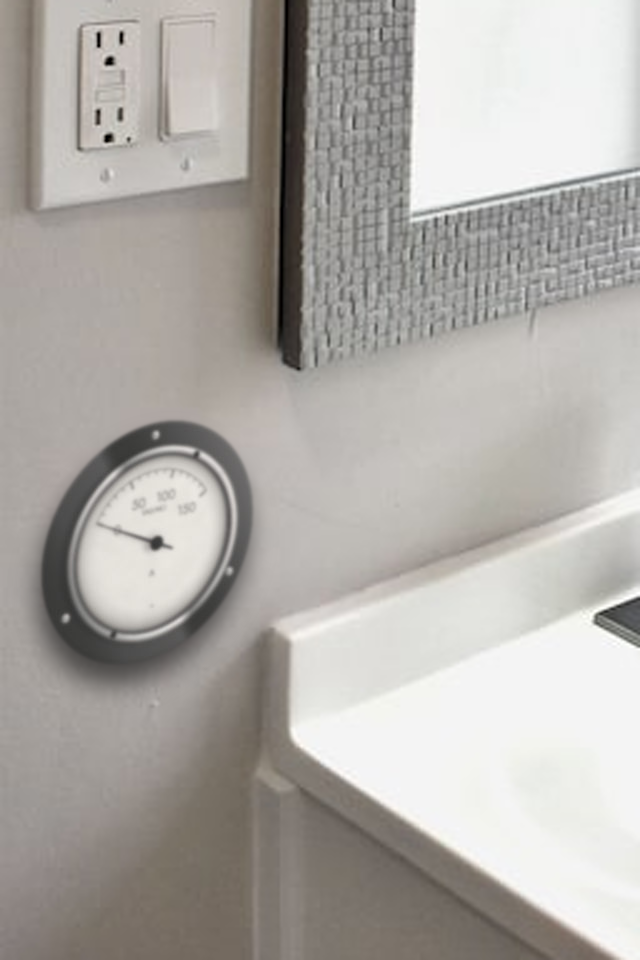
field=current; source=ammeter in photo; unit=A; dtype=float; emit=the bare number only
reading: 0
